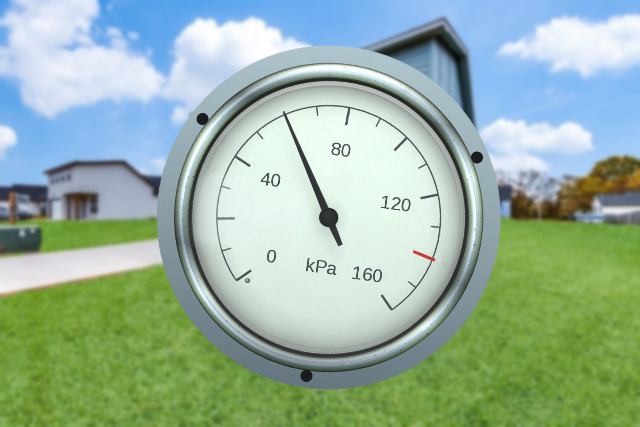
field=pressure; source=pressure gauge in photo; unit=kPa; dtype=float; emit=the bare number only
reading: 60
